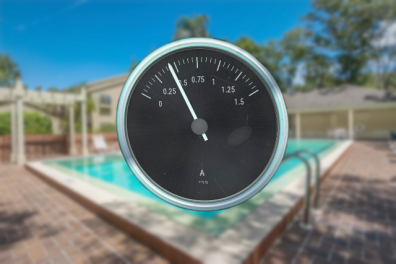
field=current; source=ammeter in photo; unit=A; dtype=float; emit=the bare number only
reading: 0.45
